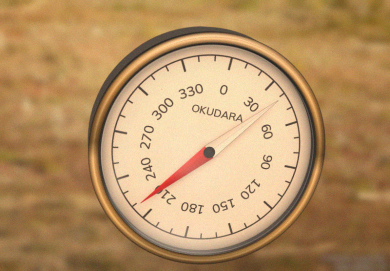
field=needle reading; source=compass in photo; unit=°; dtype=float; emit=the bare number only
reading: 220
